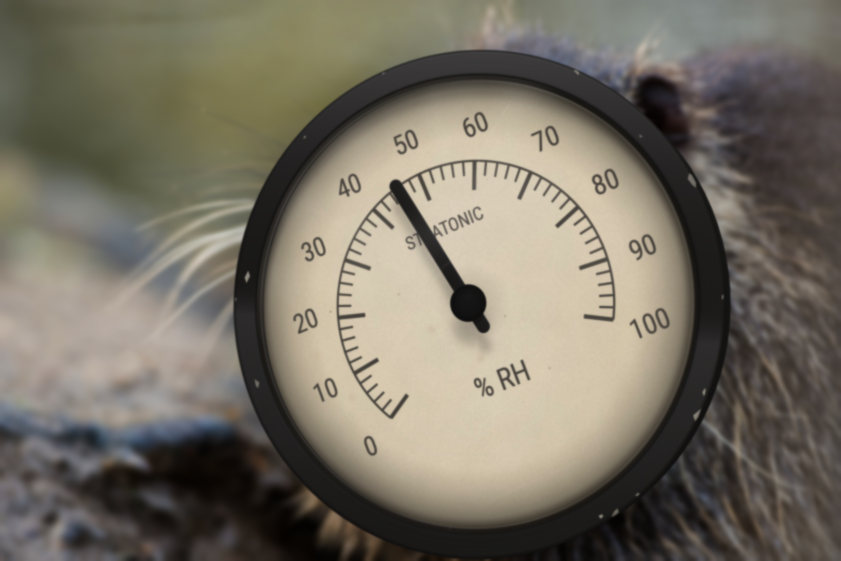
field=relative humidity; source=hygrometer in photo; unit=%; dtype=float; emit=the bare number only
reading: 46
